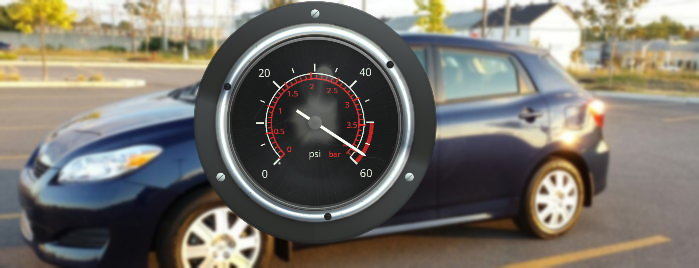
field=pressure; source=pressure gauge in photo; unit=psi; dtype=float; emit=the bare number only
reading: 57.5
